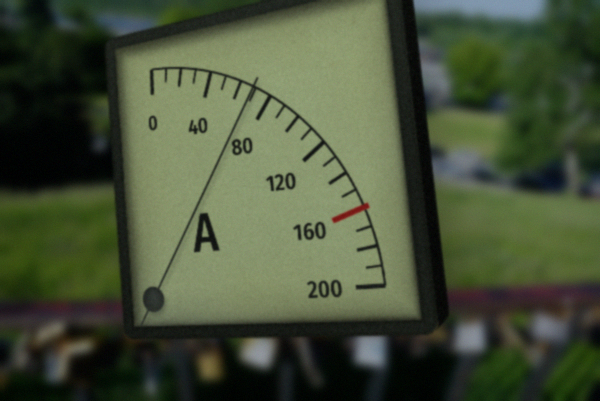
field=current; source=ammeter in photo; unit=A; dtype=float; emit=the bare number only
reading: 70
